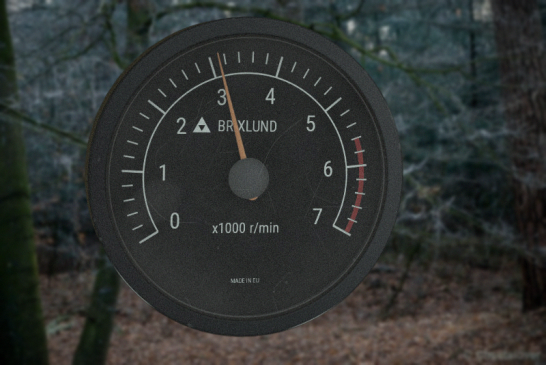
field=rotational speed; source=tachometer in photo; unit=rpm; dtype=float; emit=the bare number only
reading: 3100
